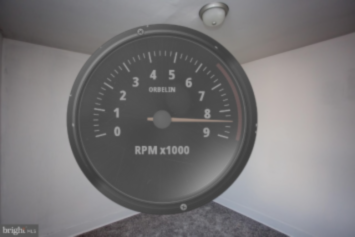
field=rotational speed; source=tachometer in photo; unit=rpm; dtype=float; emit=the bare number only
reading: 8400
